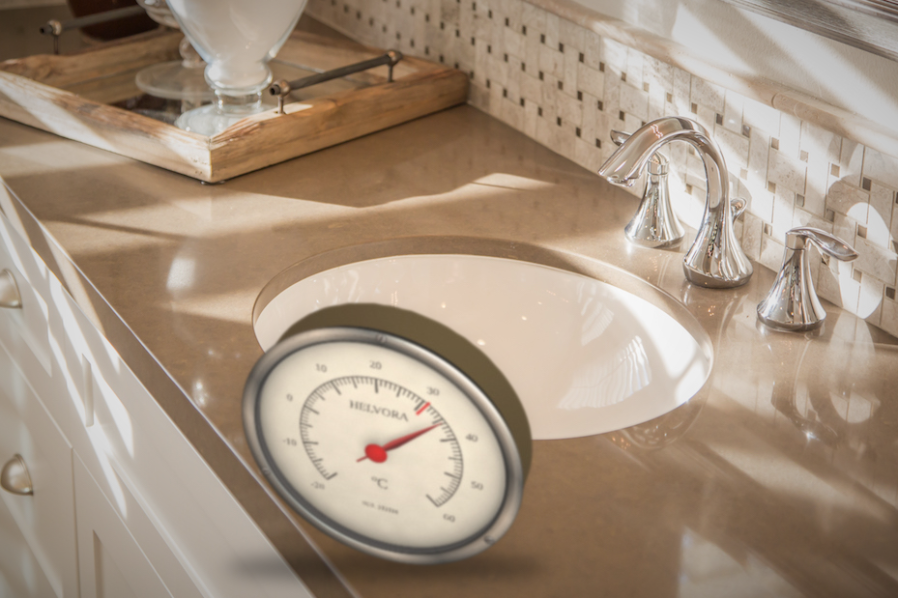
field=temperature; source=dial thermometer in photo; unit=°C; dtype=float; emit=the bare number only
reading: 35
